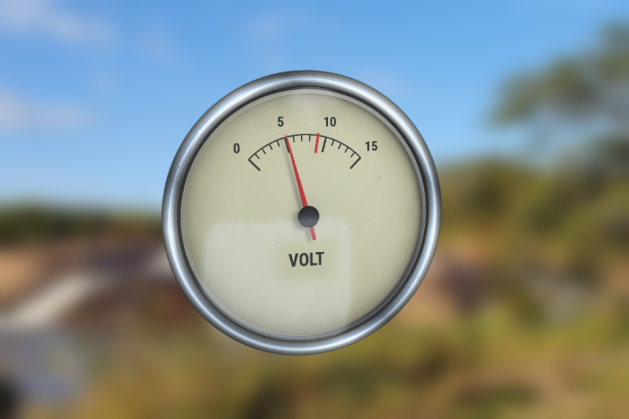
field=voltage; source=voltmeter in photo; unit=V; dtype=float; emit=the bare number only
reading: 5
